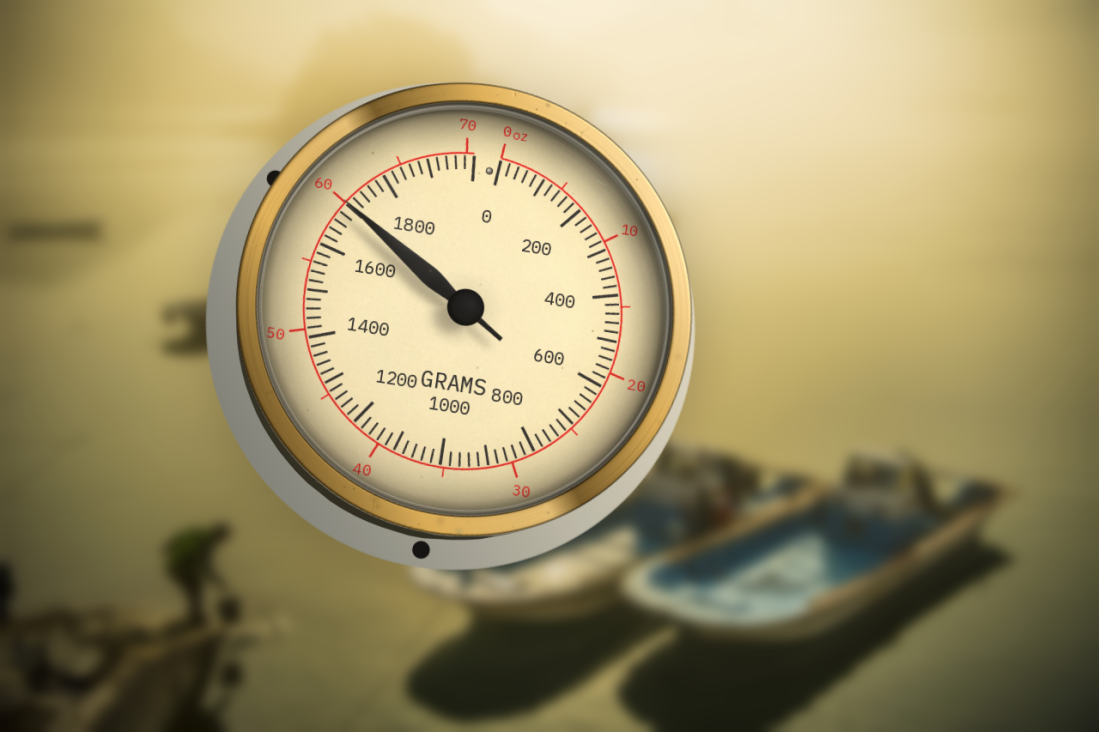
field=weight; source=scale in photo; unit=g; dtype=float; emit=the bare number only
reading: 1700
